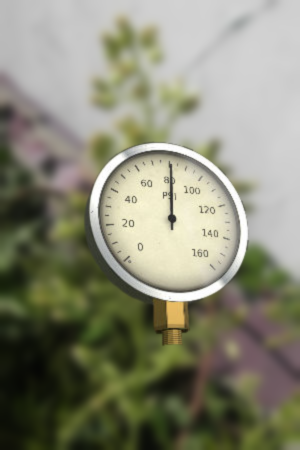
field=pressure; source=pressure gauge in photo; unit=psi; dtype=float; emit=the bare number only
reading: 80
